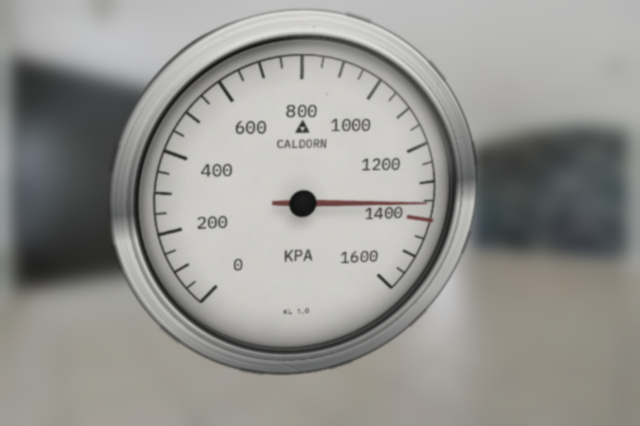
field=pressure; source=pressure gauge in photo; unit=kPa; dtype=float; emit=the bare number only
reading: 1350
